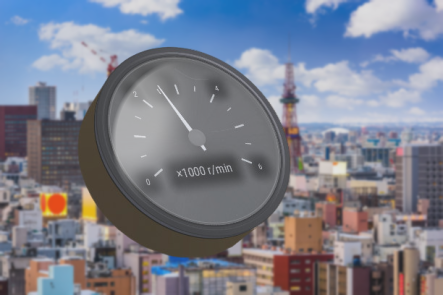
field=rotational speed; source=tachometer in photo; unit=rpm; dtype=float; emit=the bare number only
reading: 2500
